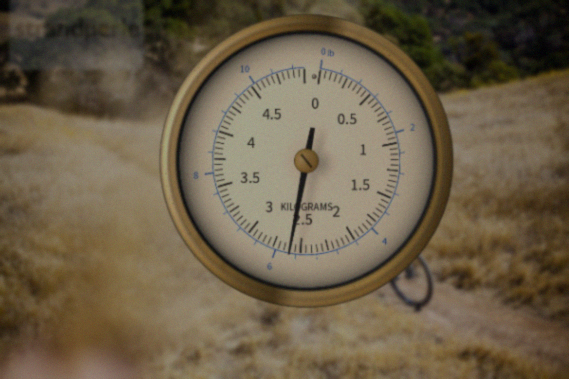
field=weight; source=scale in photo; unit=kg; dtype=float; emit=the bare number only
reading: 2.6
